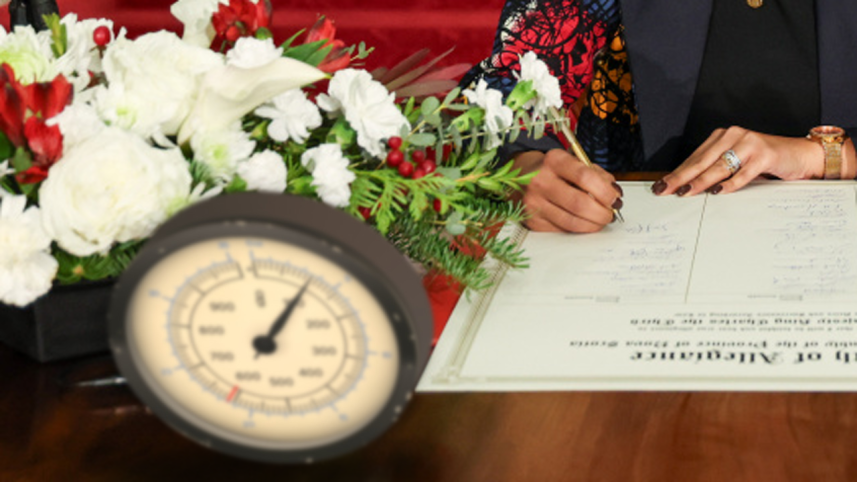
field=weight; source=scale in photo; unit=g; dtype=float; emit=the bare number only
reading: 100
